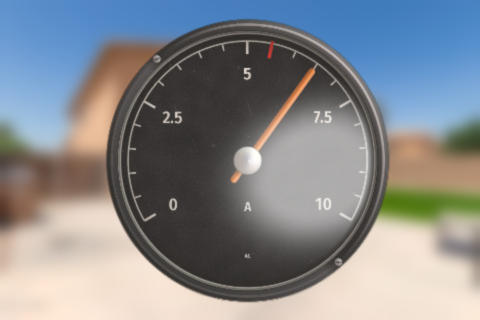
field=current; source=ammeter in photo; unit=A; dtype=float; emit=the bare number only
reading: 6.5
